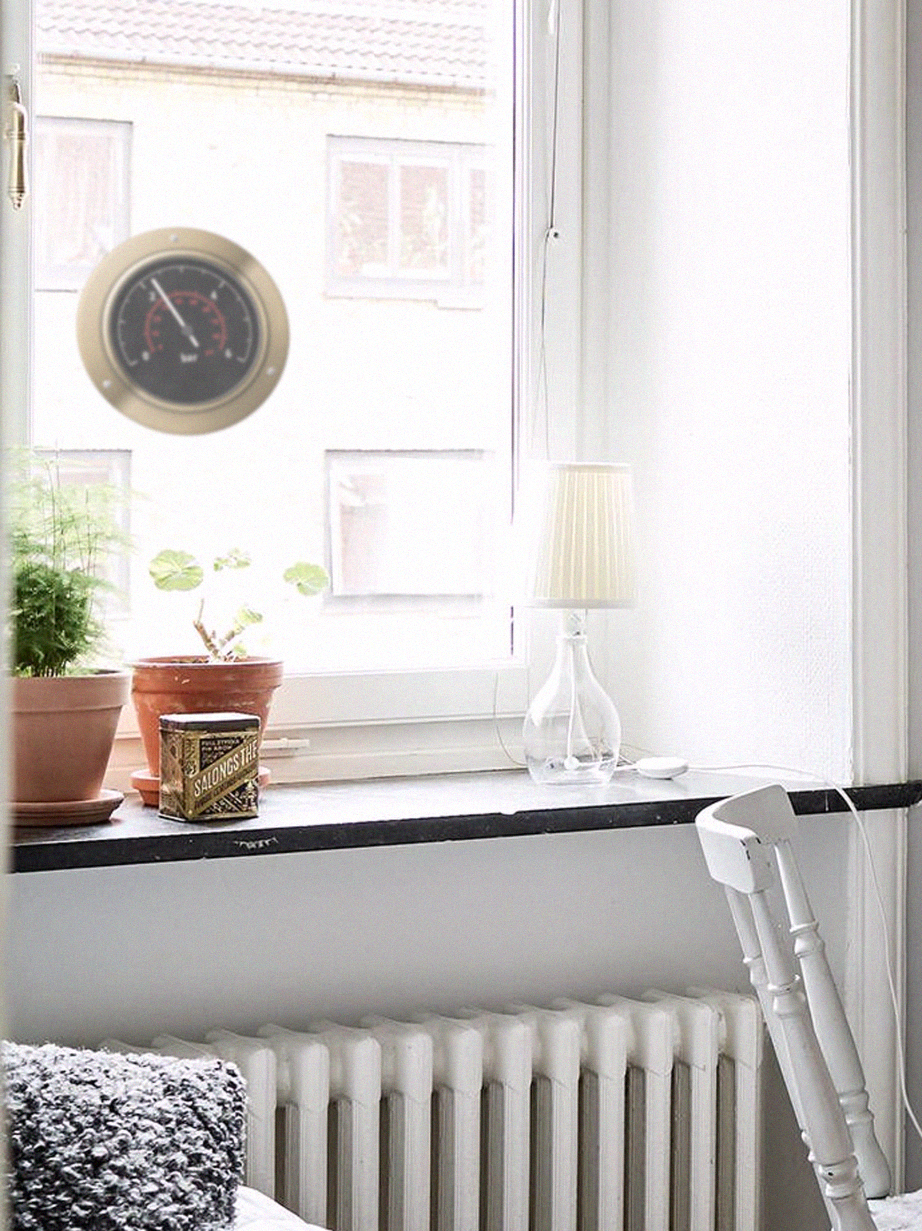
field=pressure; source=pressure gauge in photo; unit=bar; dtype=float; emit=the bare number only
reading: 2.25
